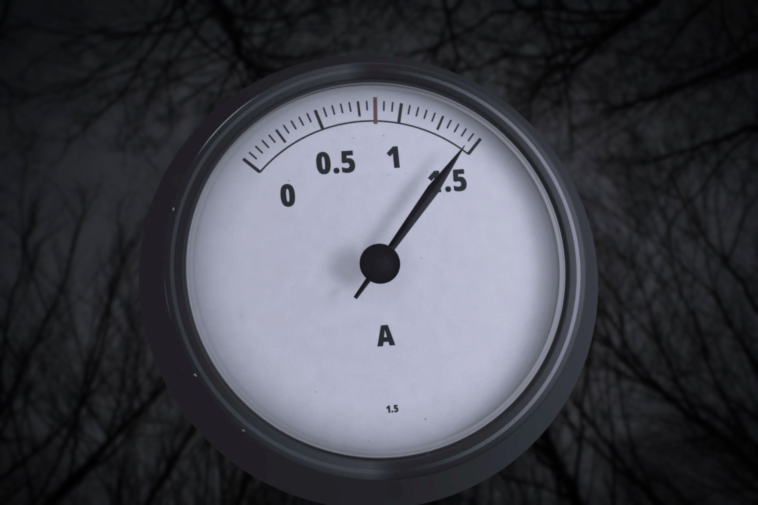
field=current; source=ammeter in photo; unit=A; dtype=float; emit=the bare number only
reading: 1.45
